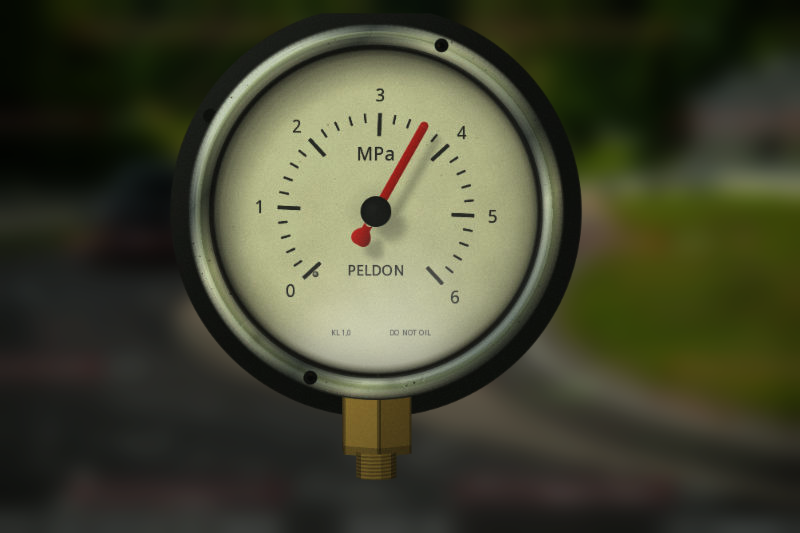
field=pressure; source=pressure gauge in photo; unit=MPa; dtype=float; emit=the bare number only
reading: 3.6
